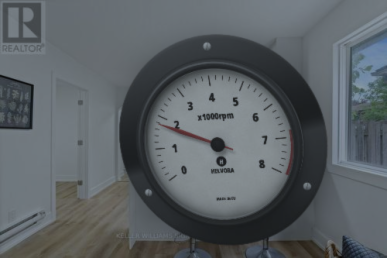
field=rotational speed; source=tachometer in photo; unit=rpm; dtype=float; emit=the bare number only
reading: 1800
